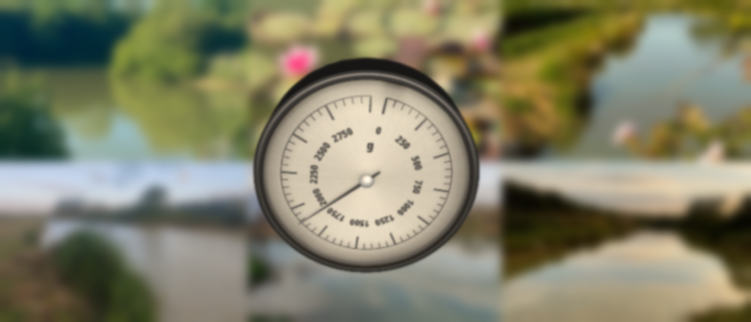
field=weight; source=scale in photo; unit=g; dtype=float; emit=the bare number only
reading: 1900
